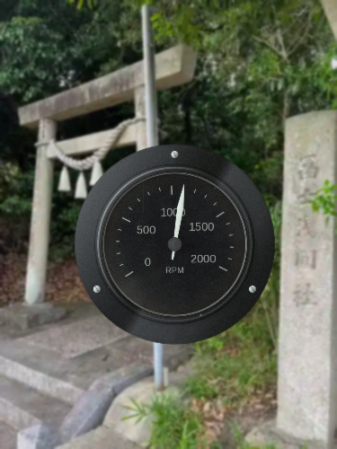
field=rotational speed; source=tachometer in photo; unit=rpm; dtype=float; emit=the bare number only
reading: 1100
